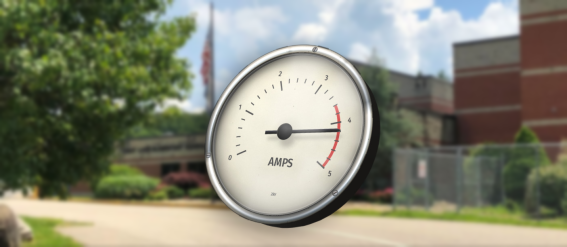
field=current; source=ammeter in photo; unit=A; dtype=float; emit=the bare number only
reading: 4.2
